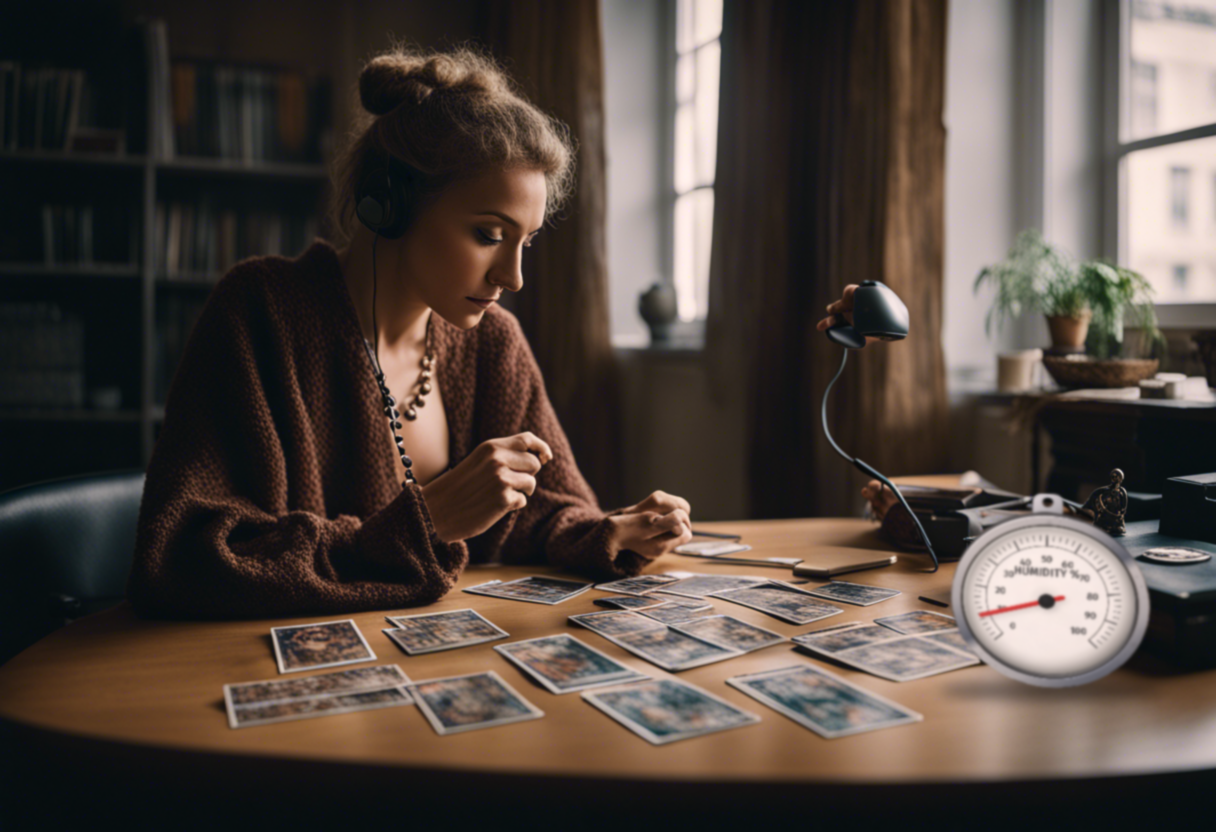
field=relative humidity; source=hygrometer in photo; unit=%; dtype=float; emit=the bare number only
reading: 10
